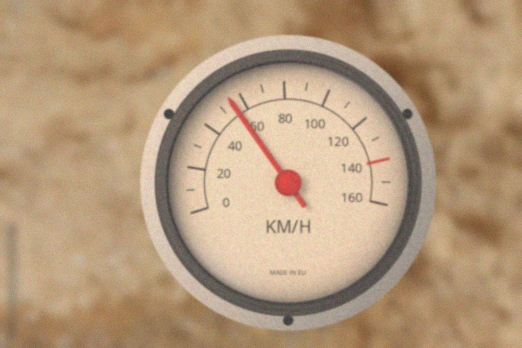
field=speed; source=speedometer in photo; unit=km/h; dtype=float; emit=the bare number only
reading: 55
